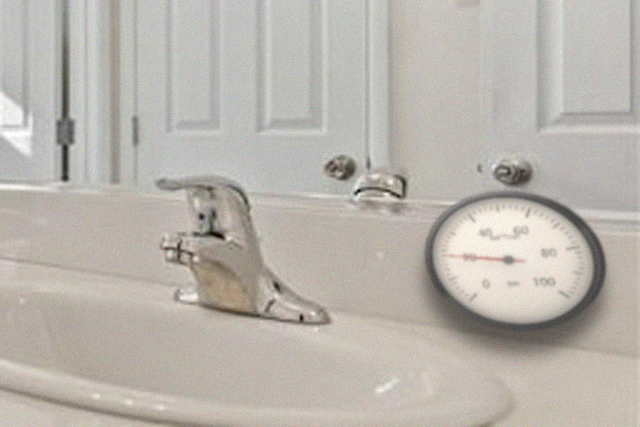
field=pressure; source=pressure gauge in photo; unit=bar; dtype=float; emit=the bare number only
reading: 20
